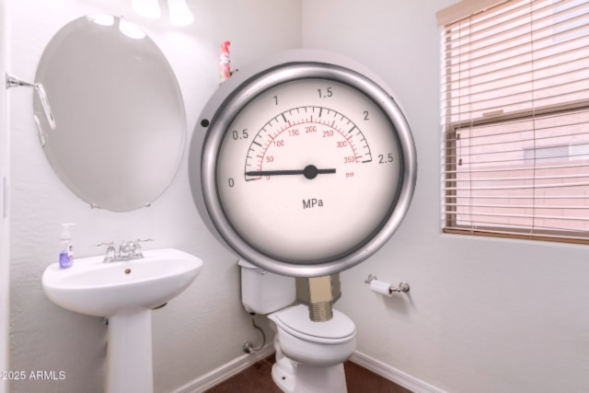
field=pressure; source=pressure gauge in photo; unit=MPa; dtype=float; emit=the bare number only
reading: 0.1
